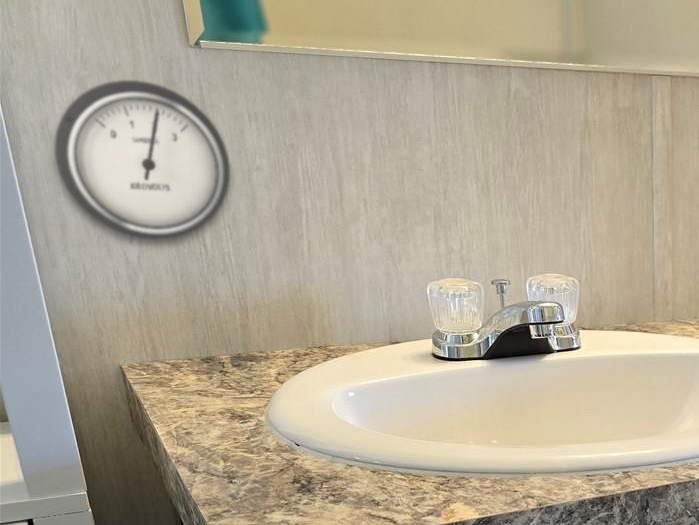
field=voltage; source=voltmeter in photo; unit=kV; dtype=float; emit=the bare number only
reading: 2
